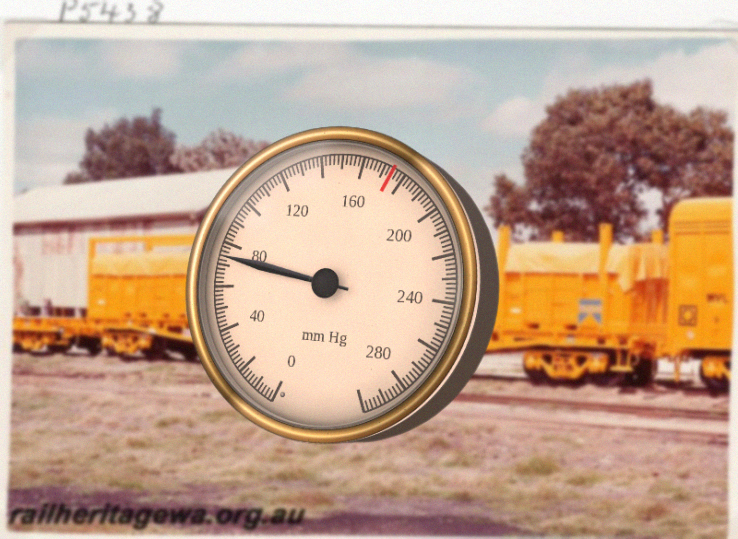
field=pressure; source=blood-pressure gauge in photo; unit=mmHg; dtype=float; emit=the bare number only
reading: 74
